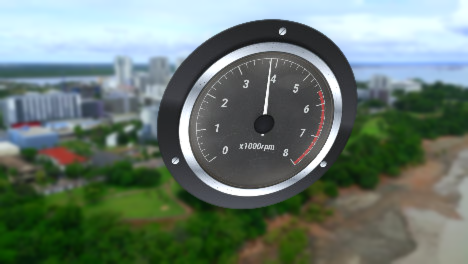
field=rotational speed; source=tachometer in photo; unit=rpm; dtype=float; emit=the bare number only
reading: 3800
